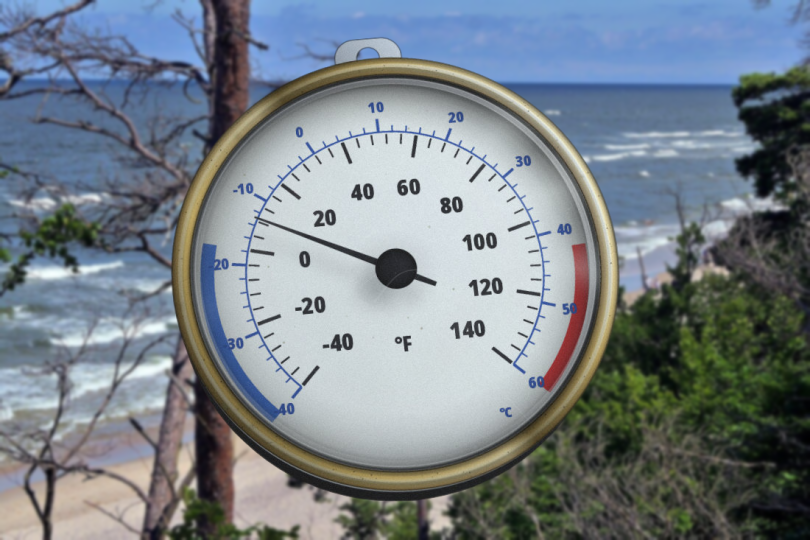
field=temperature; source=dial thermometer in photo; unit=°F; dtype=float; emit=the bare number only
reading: 8
